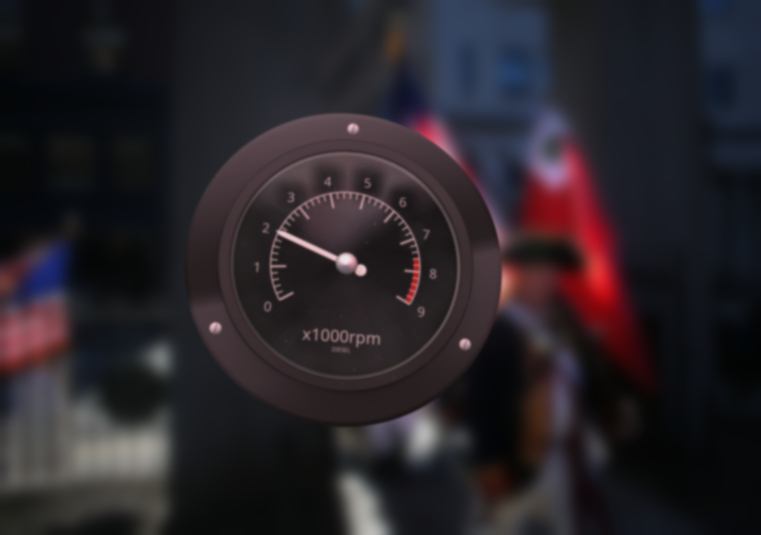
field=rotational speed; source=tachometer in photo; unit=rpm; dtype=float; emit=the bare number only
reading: 2000
